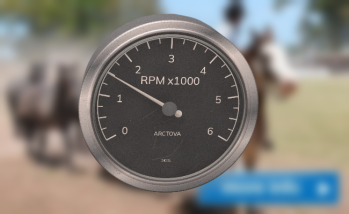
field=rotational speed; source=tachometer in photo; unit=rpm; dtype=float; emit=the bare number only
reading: 1500
